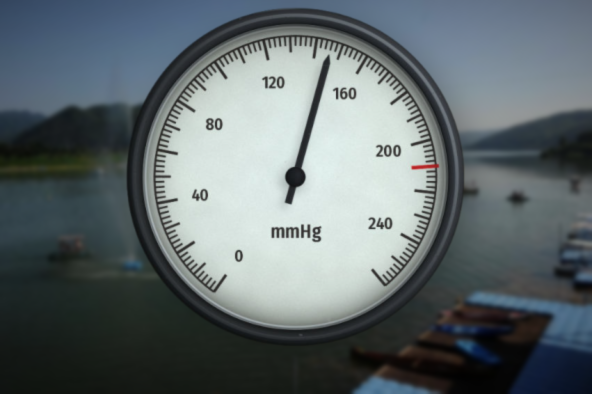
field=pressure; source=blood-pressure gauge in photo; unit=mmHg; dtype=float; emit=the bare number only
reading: 146
